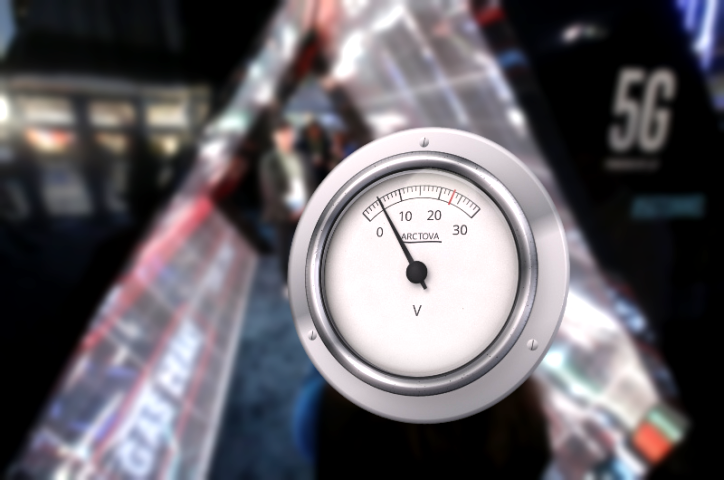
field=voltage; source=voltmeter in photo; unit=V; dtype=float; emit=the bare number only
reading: 5
